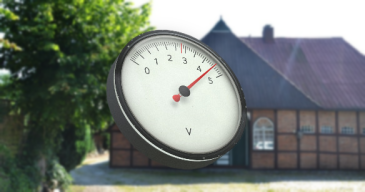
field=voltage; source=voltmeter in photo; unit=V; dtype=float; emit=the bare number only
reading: 4.5
